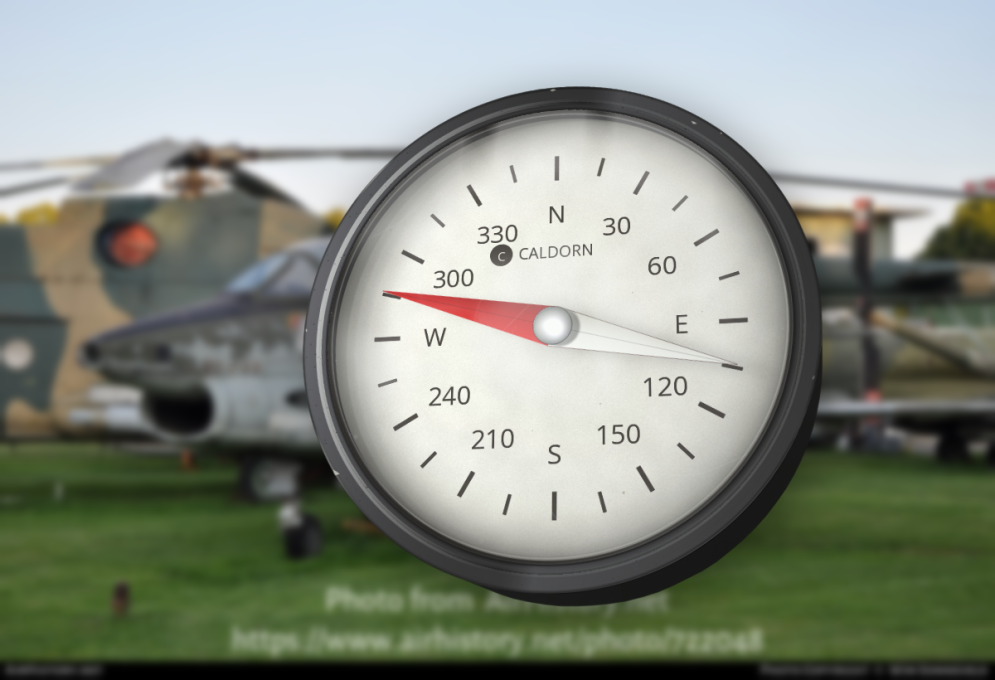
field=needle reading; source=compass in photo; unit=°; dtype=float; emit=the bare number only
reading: 285
